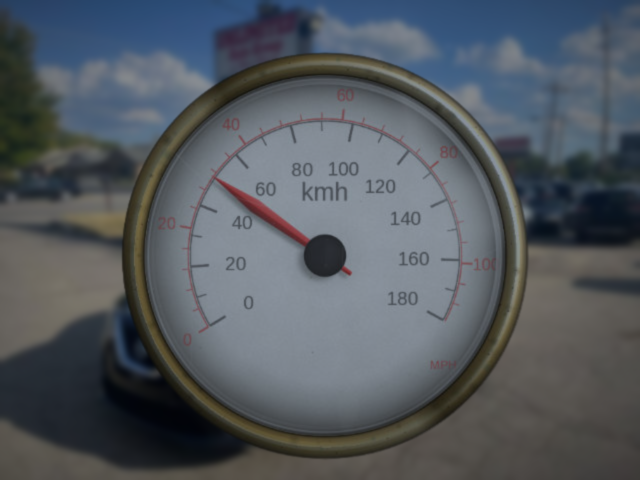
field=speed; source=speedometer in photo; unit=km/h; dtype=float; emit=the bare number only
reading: 50
